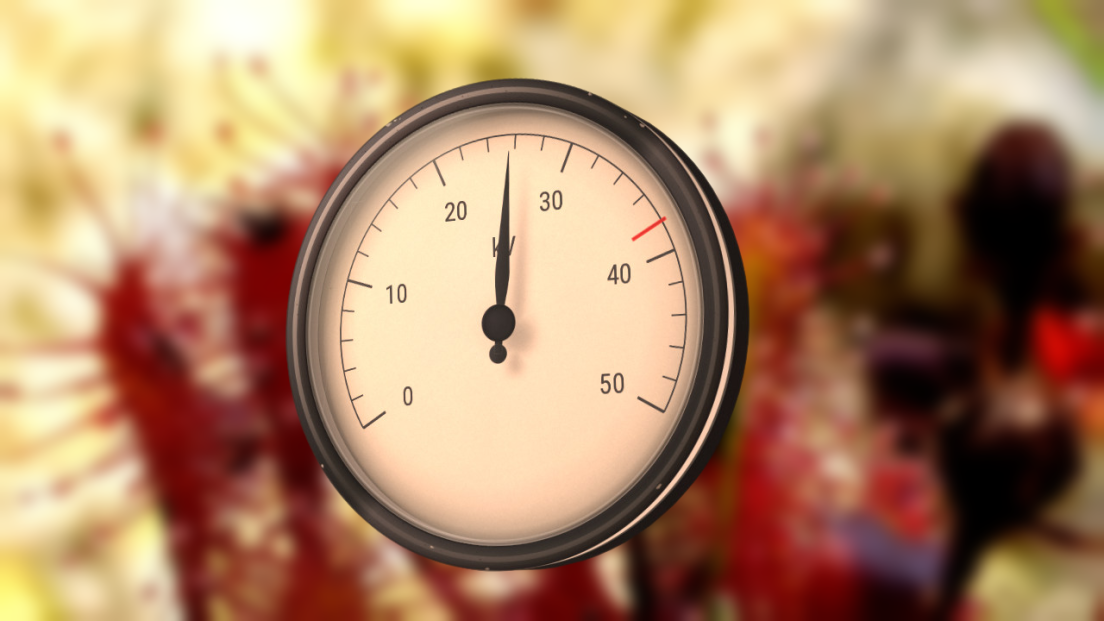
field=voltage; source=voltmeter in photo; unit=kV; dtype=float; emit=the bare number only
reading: 26
